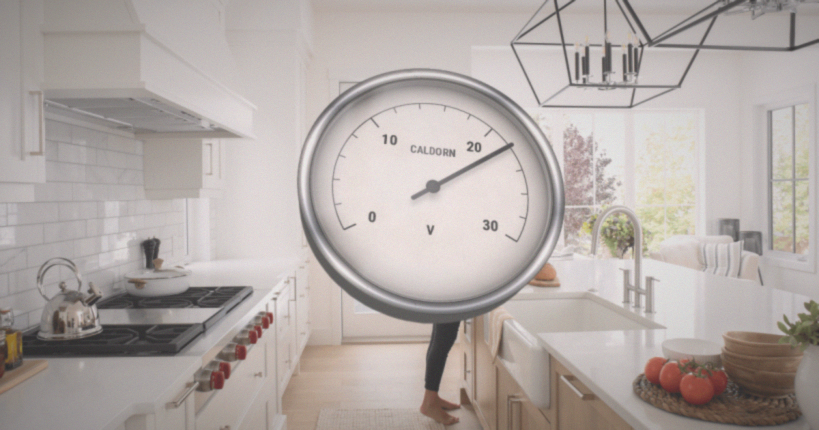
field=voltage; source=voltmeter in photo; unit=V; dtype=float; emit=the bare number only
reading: 22
